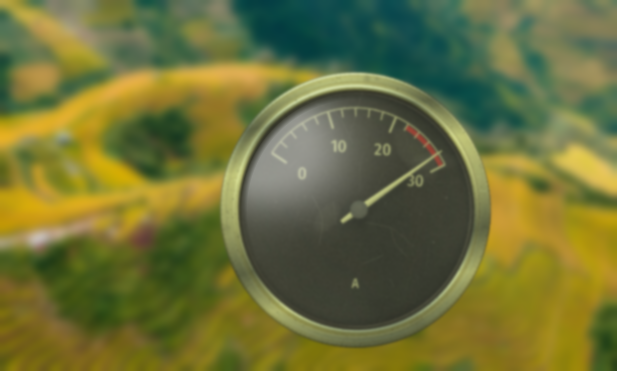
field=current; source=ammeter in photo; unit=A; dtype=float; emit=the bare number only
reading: 28
